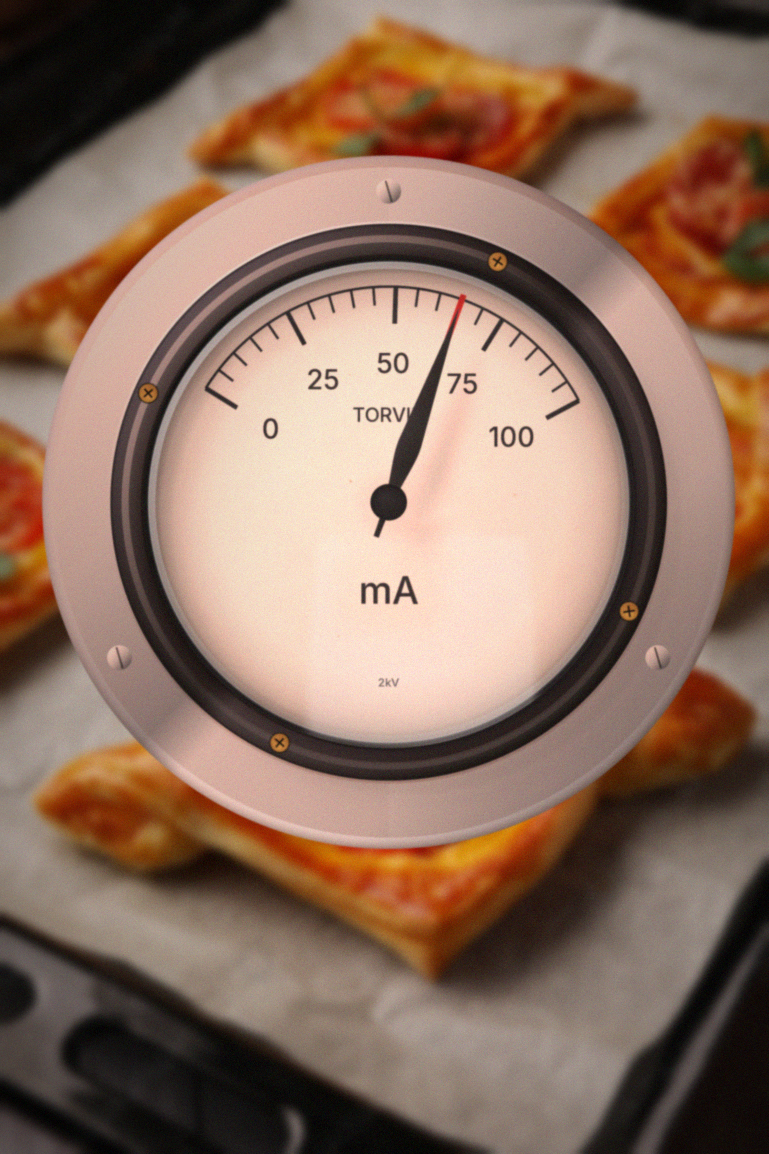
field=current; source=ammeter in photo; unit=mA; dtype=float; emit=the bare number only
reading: 65
